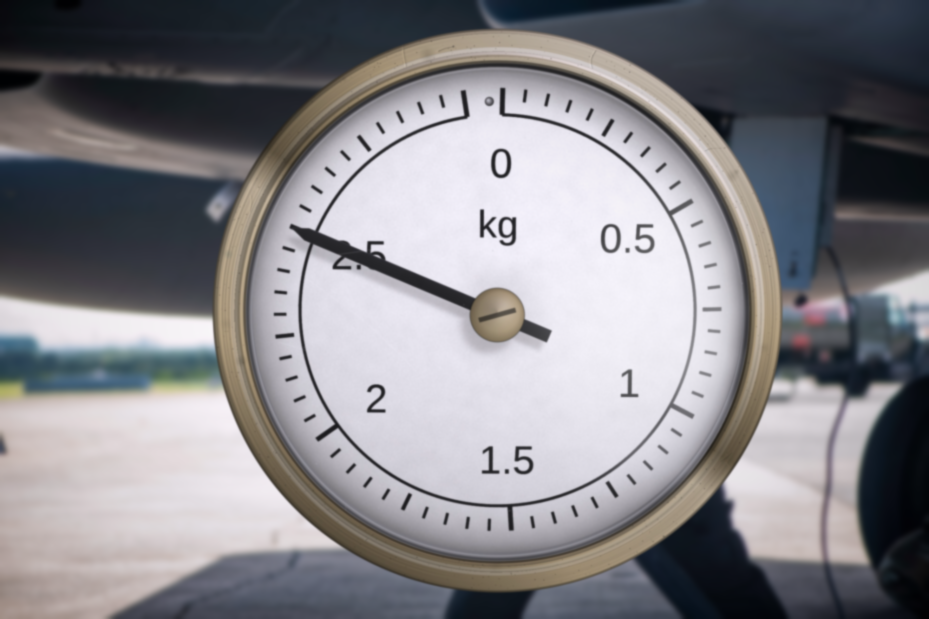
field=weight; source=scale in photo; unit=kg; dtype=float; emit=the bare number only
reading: 2.5
